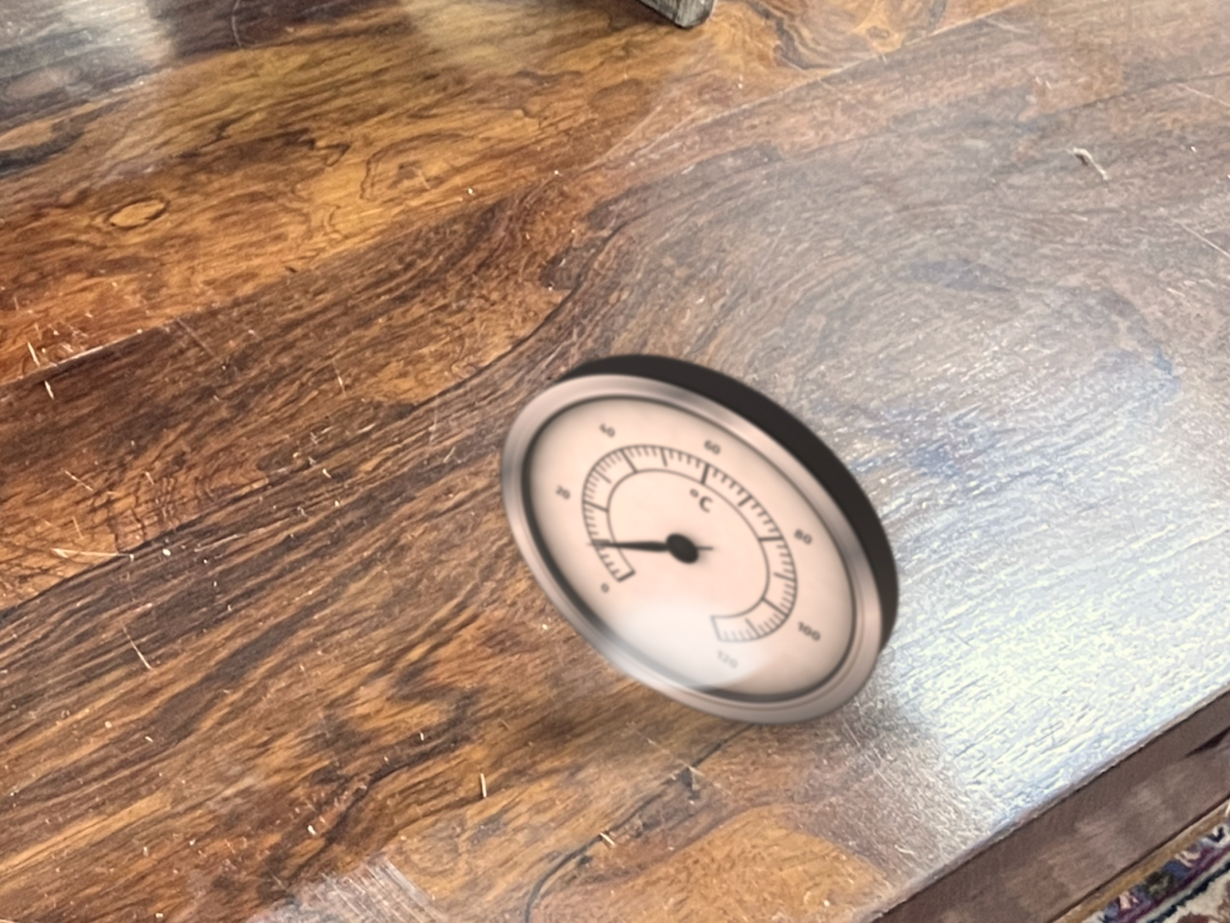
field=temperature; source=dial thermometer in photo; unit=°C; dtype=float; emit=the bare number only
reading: 10
